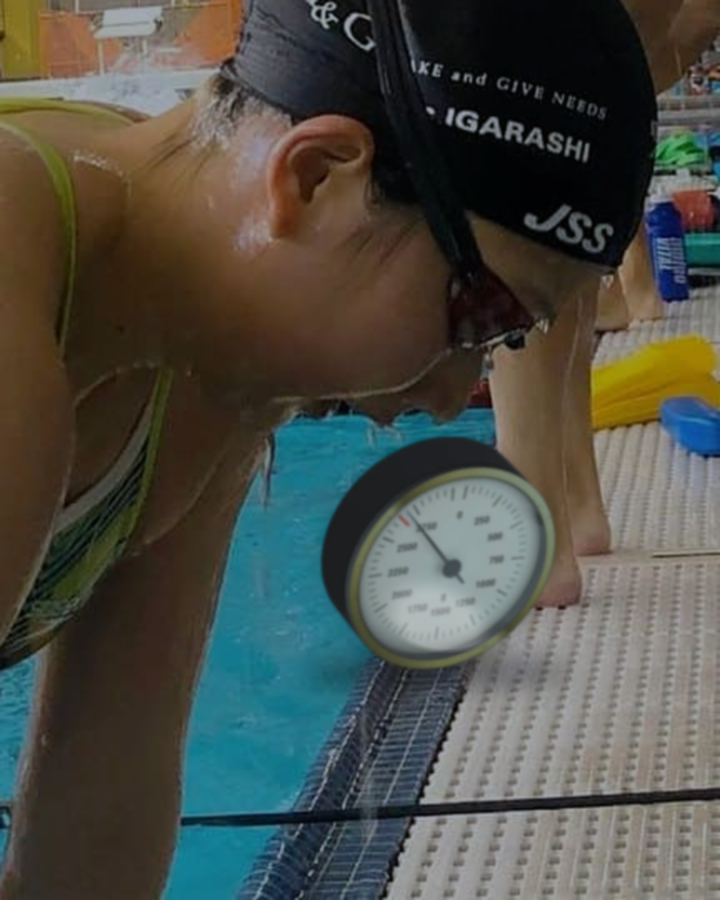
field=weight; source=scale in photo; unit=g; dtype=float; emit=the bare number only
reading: 2700
